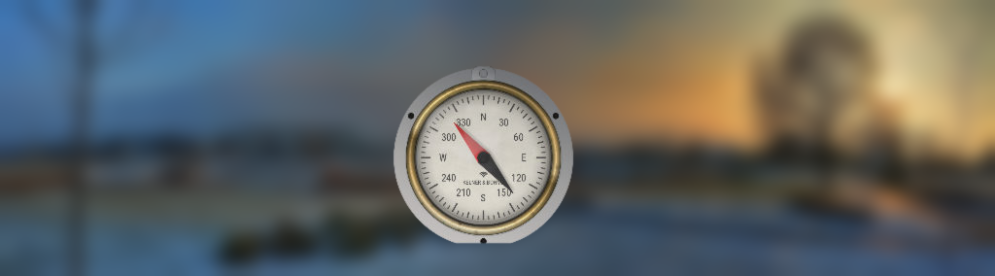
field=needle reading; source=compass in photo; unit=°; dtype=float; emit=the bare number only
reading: 320
